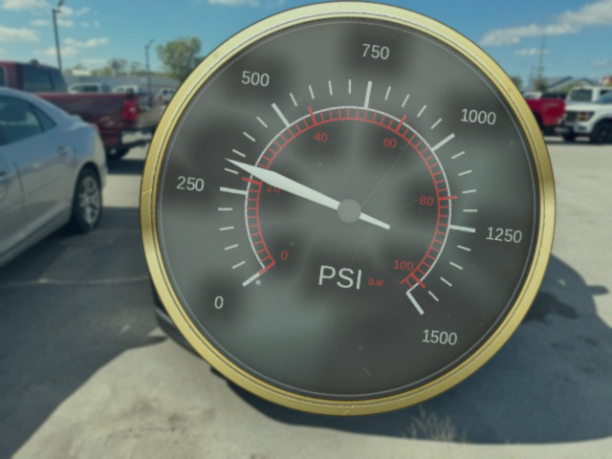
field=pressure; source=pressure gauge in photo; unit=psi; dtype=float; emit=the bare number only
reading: 325
